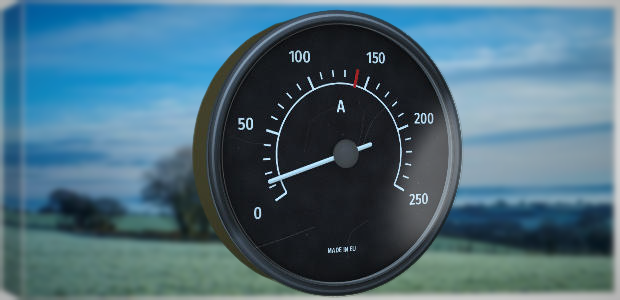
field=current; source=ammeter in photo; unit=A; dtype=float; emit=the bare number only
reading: 15
